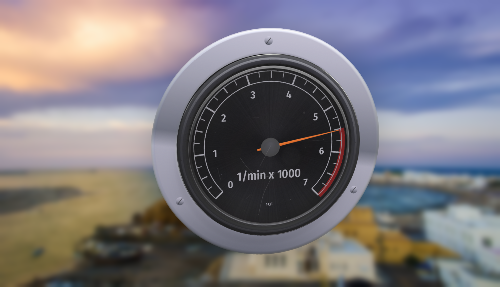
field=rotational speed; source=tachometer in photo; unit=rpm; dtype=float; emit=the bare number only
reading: 5500
